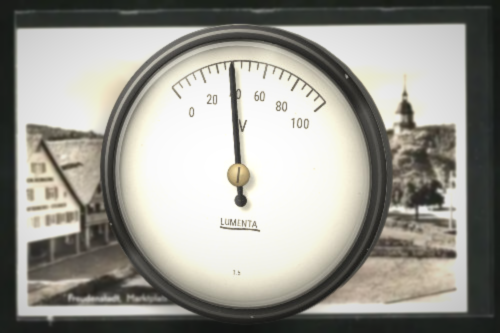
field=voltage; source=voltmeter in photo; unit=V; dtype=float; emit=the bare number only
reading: 40
